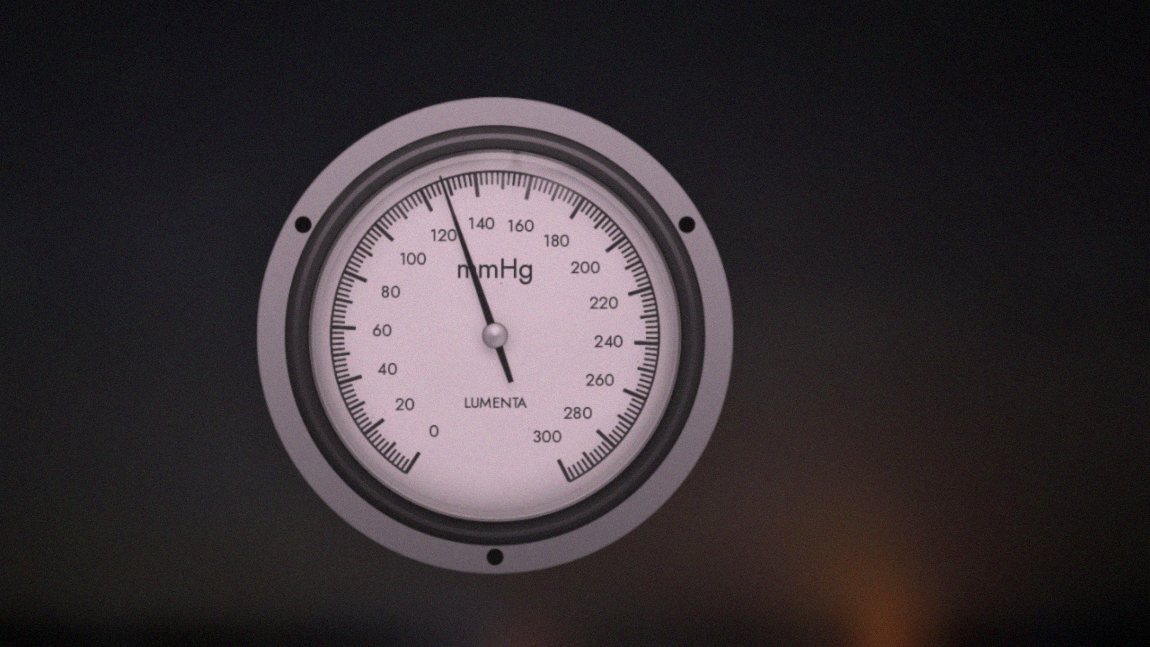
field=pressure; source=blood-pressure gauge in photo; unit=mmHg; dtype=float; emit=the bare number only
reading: 128
